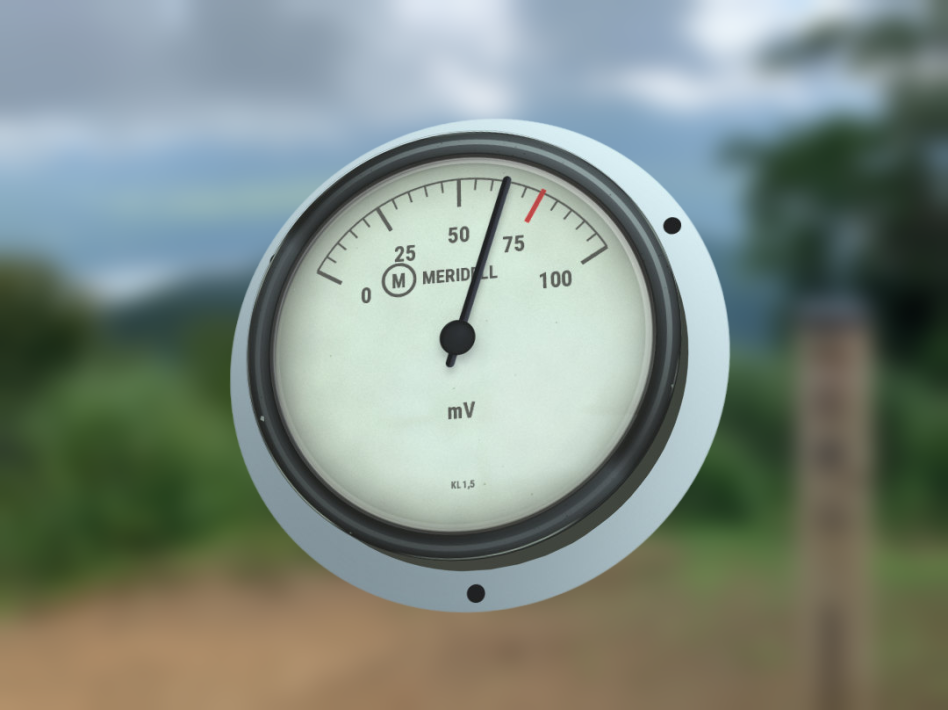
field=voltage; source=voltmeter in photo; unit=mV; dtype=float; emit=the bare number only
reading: 65
